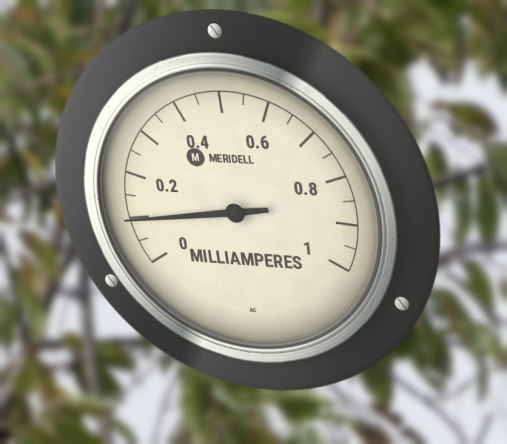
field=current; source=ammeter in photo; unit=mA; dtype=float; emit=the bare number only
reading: 0.1
